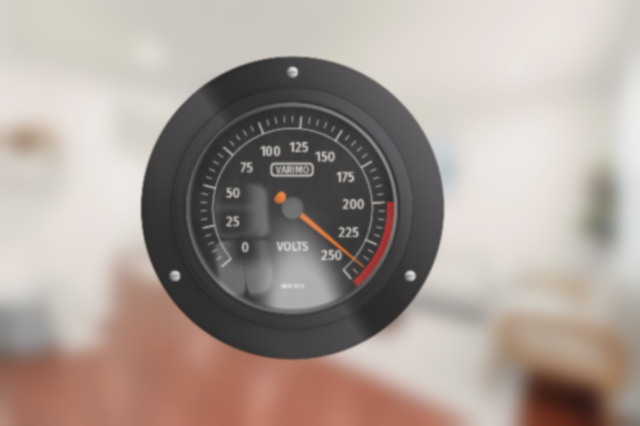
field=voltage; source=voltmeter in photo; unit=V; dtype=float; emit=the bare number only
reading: 240
